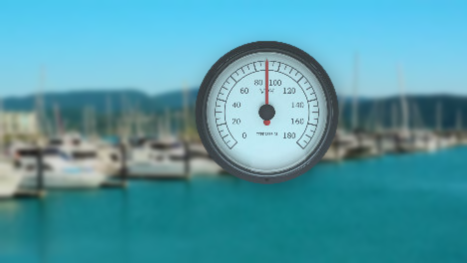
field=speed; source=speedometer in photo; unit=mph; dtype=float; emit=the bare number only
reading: 90
